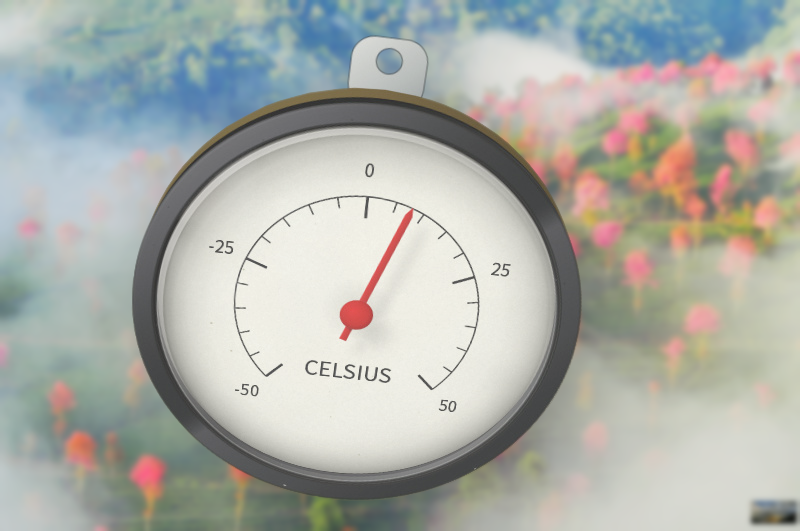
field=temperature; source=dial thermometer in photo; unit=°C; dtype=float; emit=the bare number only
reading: 7.5
